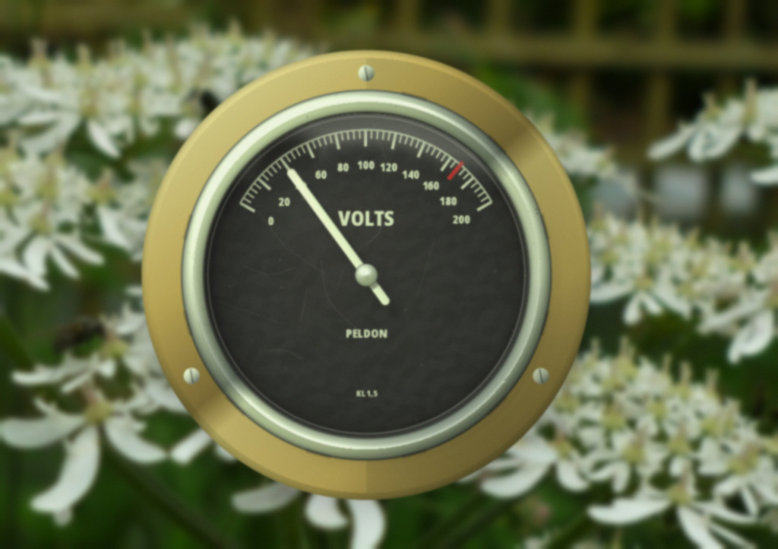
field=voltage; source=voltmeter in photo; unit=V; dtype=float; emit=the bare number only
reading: 40
